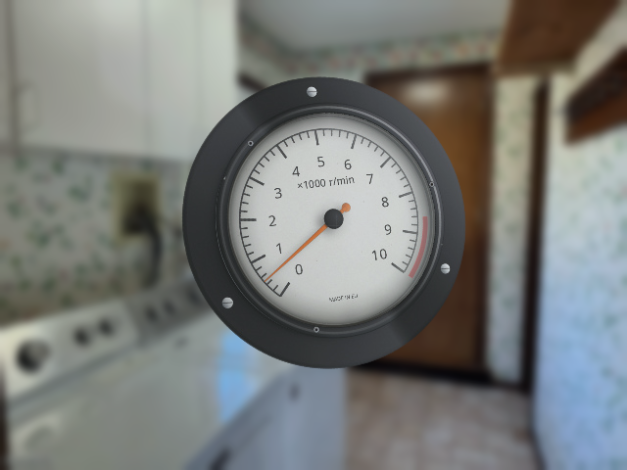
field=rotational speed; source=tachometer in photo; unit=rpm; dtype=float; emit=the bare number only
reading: 500
